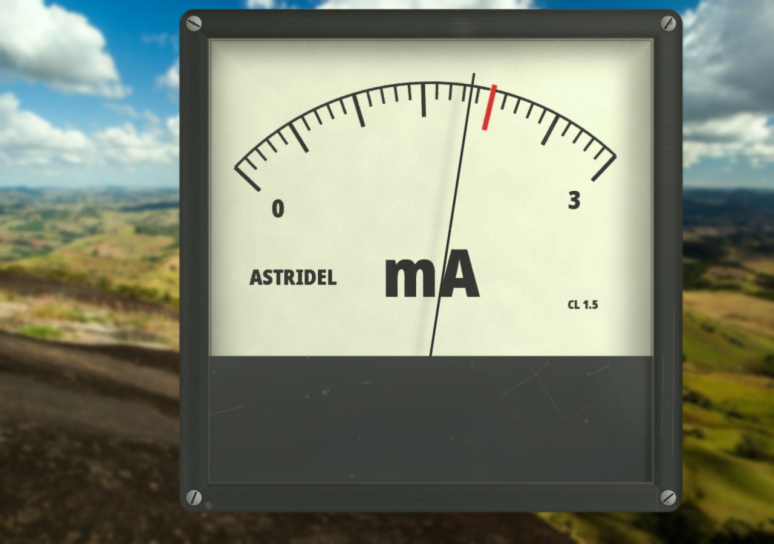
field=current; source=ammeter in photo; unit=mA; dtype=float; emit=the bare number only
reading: 1.85
